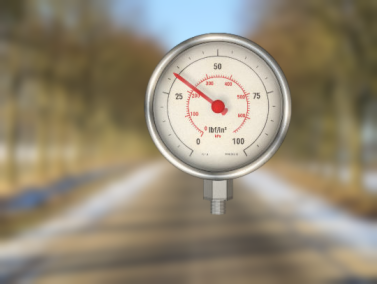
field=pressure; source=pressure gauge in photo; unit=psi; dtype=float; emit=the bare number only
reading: 32.5
